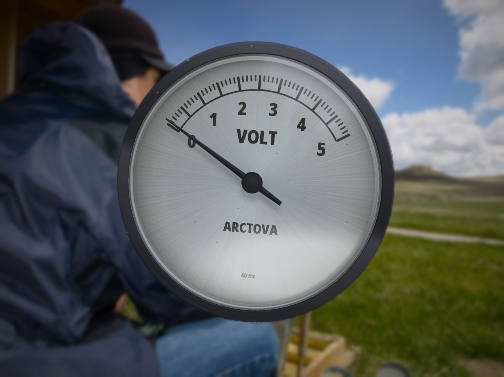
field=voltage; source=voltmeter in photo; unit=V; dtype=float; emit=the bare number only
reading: 0.1
